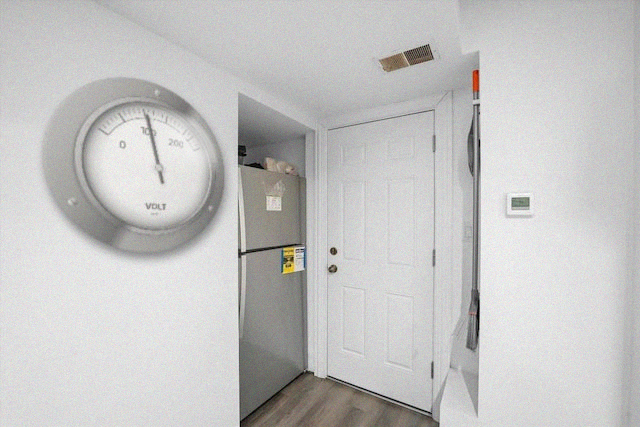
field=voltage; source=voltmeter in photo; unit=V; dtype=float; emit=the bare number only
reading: 100
